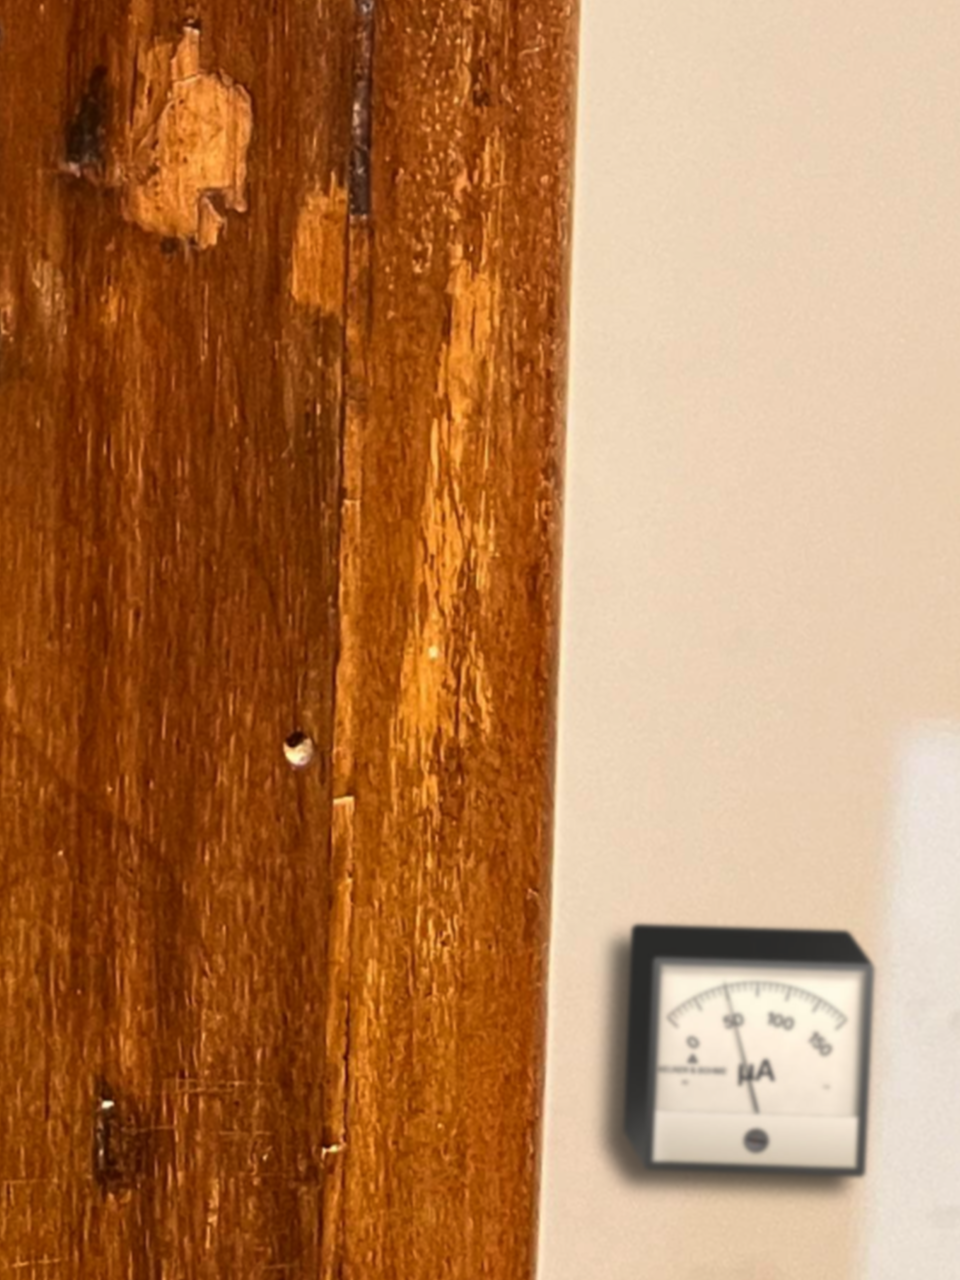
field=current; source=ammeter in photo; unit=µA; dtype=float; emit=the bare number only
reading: 50
